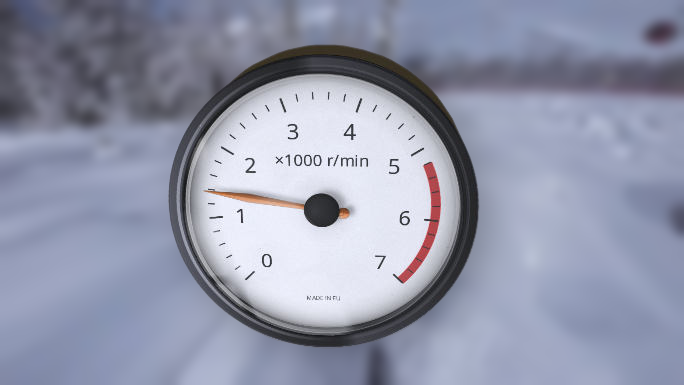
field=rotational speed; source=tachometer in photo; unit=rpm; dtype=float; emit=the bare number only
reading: 1400
